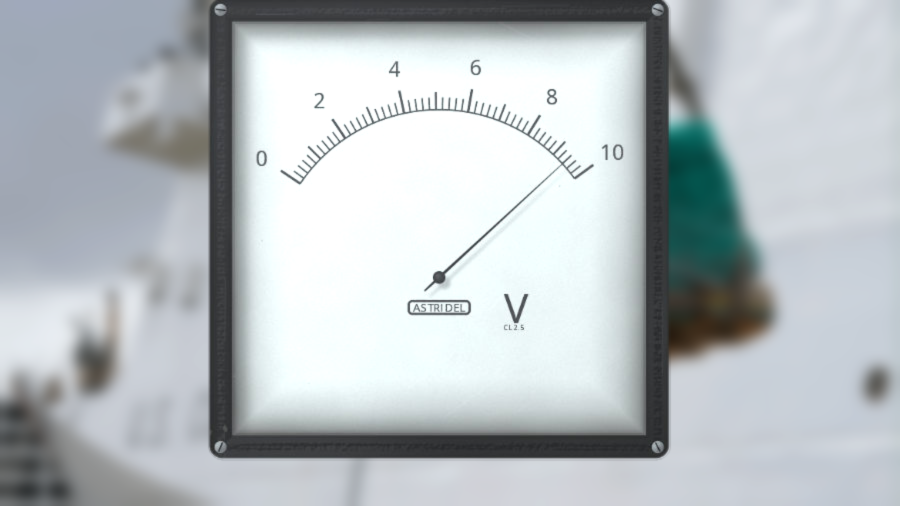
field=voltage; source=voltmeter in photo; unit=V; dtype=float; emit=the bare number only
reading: 9.4
